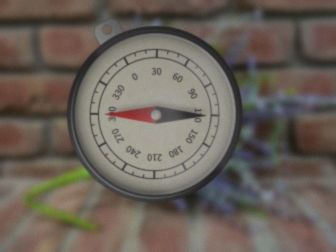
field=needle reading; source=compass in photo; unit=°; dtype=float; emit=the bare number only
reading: 300
